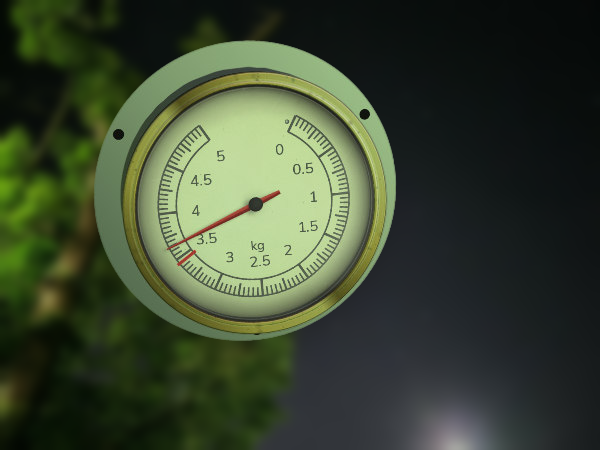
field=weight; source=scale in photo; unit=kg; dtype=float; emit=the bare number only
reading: 3.65
